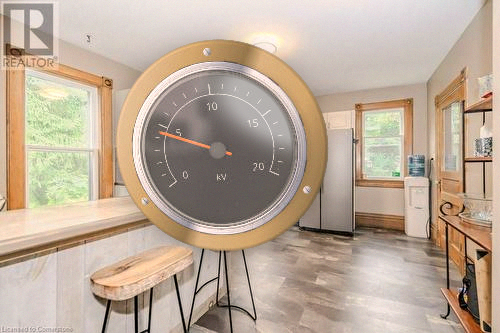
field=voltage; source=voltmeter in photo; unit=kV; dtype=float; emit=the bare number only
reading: 4.5
